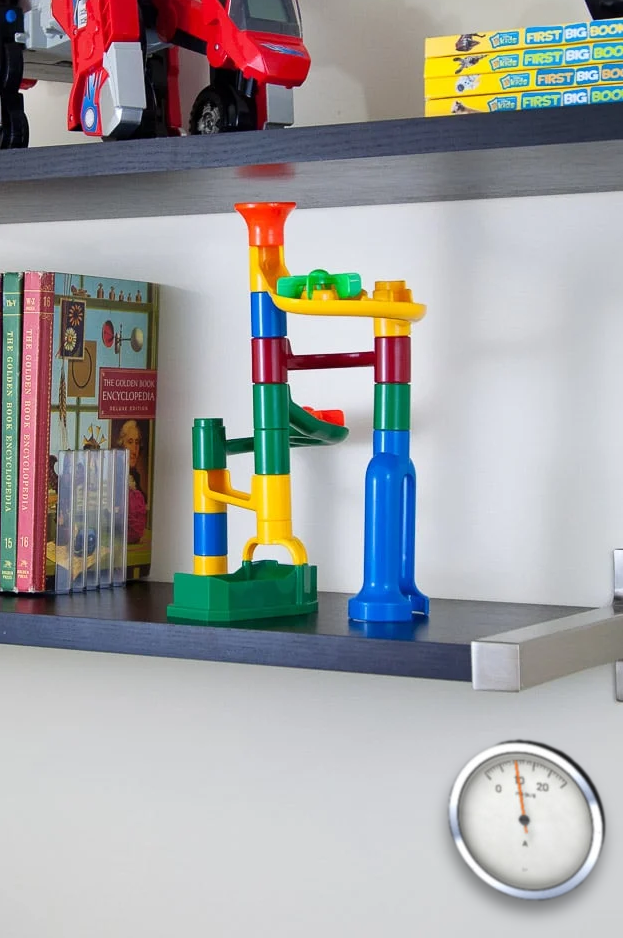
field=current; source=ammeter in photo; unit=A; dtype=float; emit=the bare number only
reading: 10
